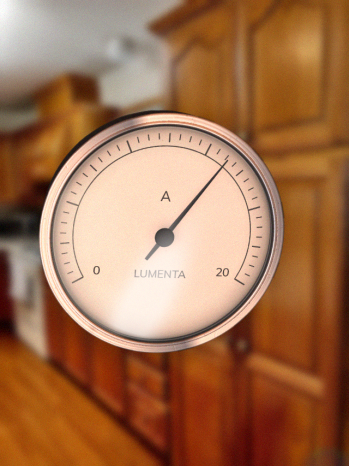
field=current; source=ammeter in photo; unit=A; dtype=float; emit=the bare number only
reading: 13
